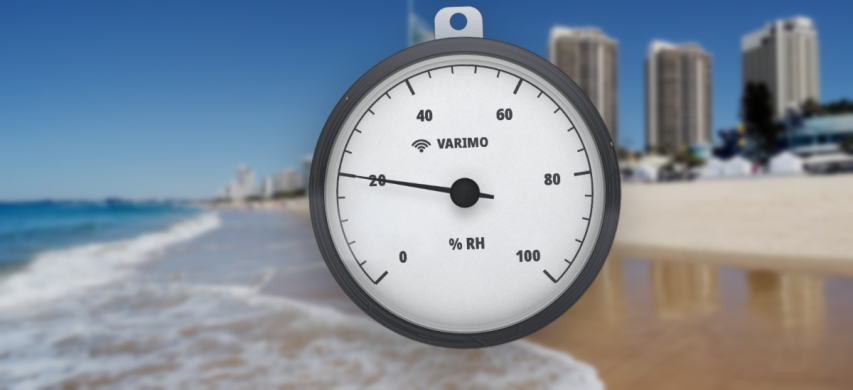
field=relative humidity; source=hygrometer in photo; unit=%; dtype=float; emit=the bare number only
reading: 20
